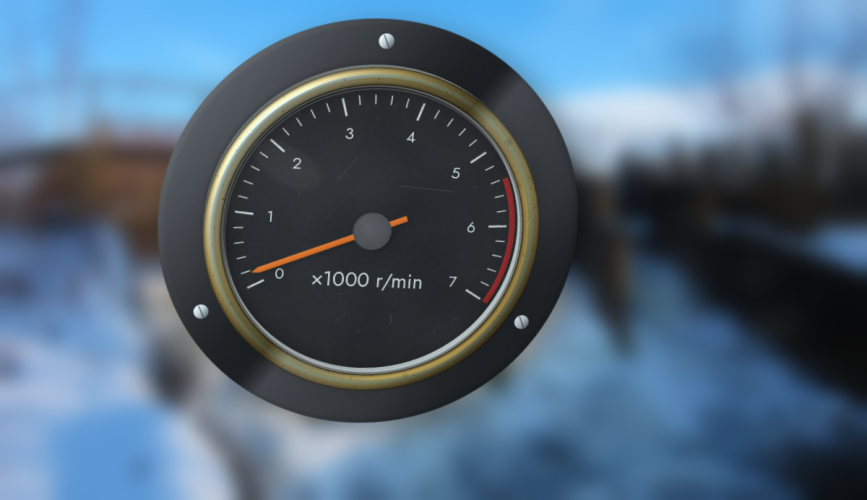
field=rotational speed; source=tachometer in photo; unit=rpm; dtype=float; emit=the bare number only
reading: 200
